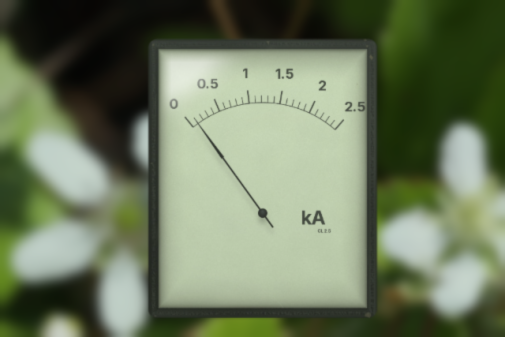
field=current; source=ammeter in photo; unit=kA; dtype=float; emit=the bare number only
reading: 0.1
